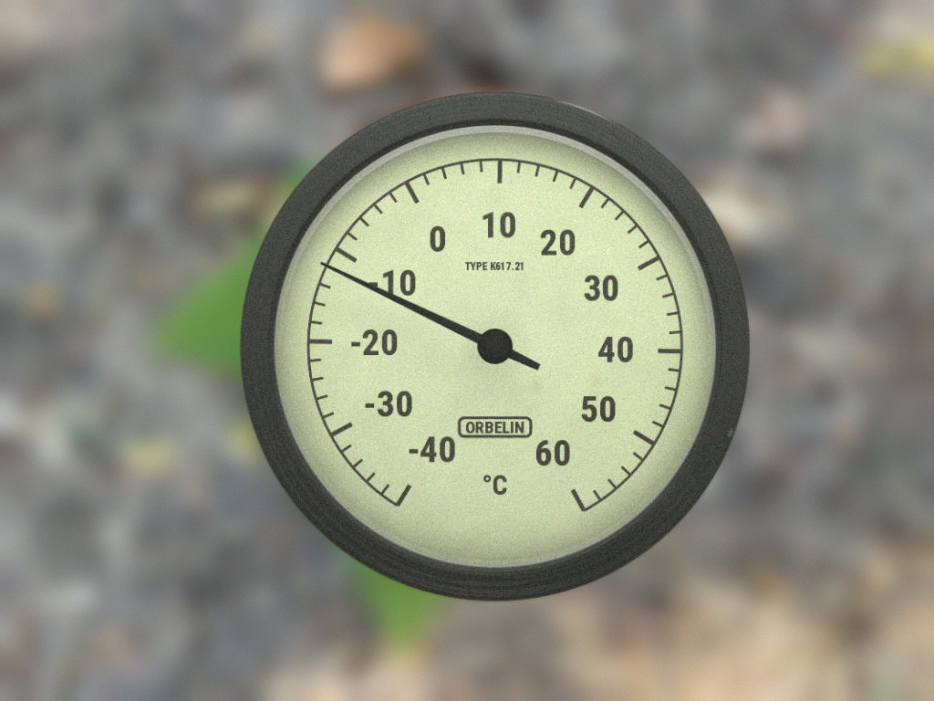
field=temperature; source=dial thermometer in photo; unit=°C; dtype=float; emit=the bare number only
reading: -12
